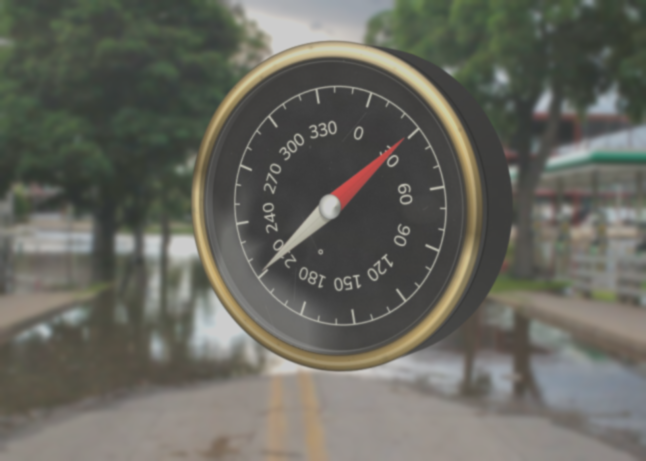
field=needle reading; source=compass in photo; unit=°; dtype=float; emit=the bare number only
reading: 30
